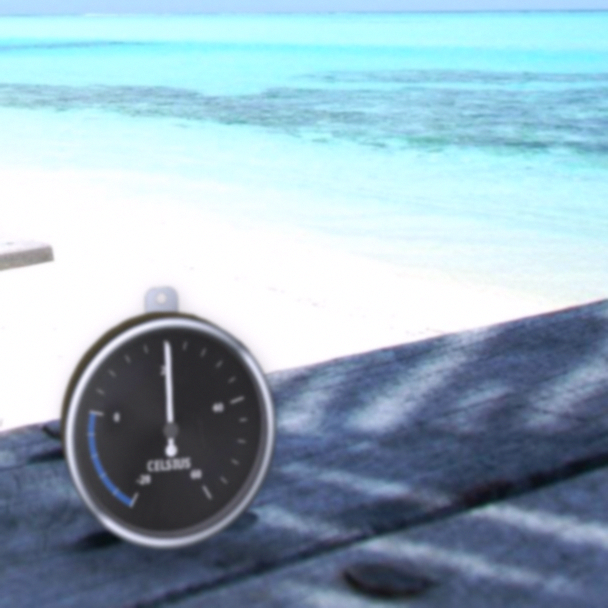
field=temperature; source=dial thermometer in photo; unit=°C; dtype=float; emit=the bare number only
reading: 20
